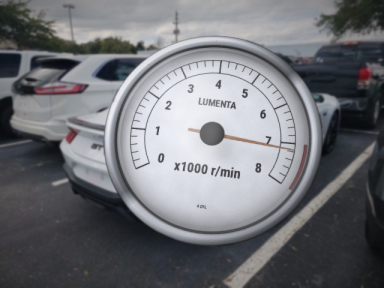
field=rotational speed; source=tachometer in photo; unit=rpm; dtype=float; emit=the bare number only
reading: 7200
